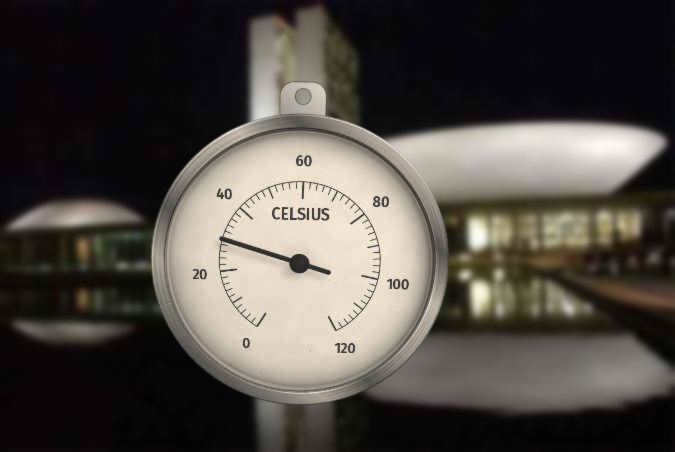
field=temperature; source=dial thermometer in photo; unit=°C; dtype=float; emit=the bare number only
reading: 30
